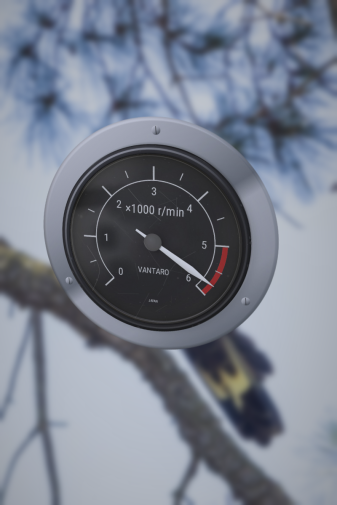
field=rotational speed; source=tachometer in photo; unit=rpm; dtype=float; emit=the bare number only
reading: 5750
